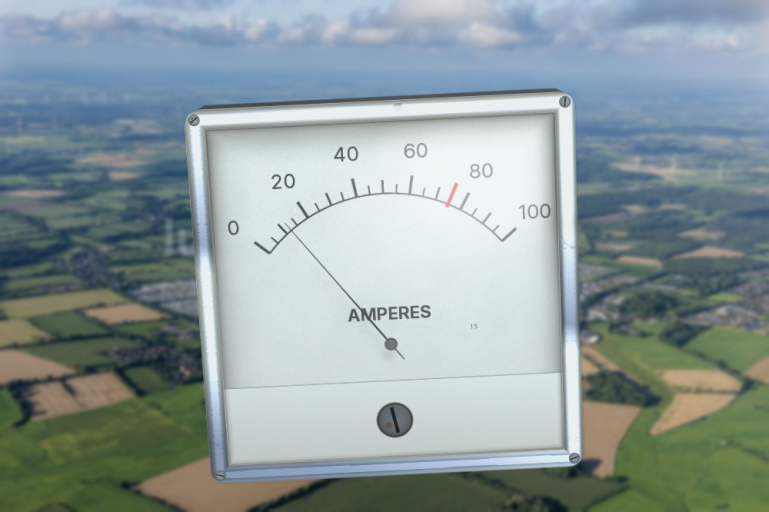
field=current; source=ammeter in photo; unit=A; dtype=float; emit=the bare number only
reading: 12.5
